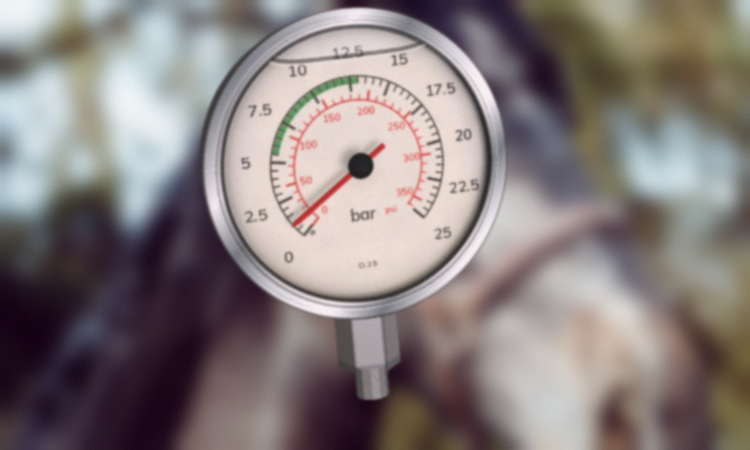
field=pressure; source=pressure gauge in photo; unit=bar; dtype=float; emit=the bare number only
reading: 1
